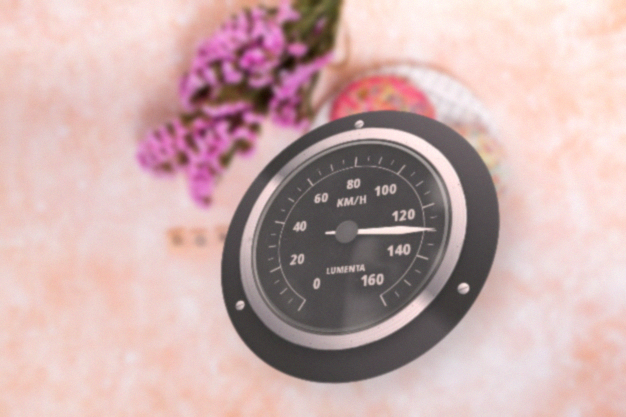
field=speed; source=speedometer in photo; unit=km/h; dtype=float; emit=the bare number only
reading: 130
